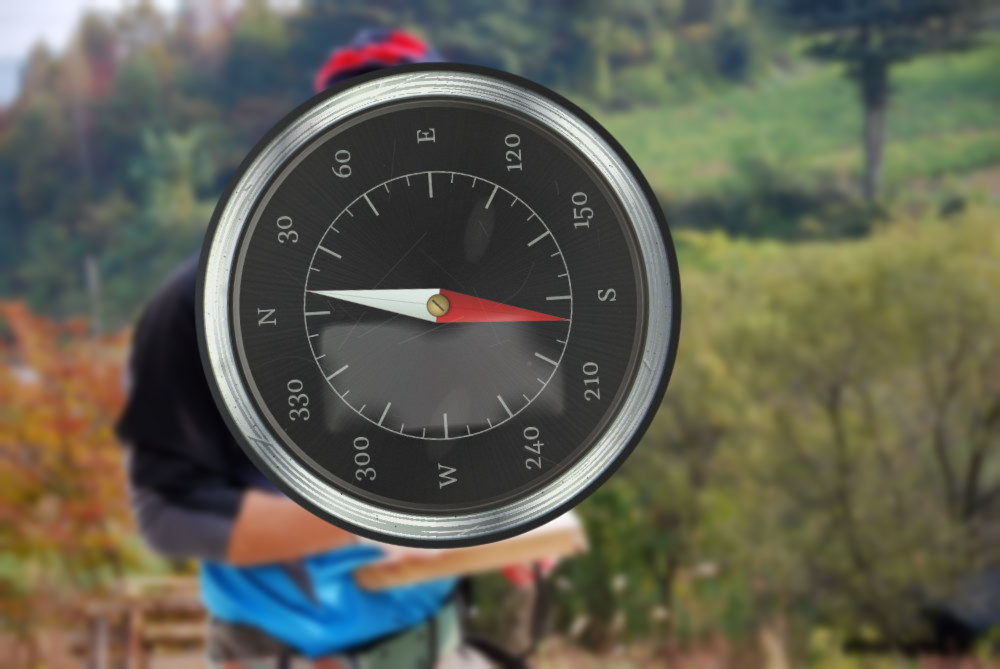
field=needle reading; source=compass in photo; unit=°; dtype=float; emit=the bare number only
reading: 190
